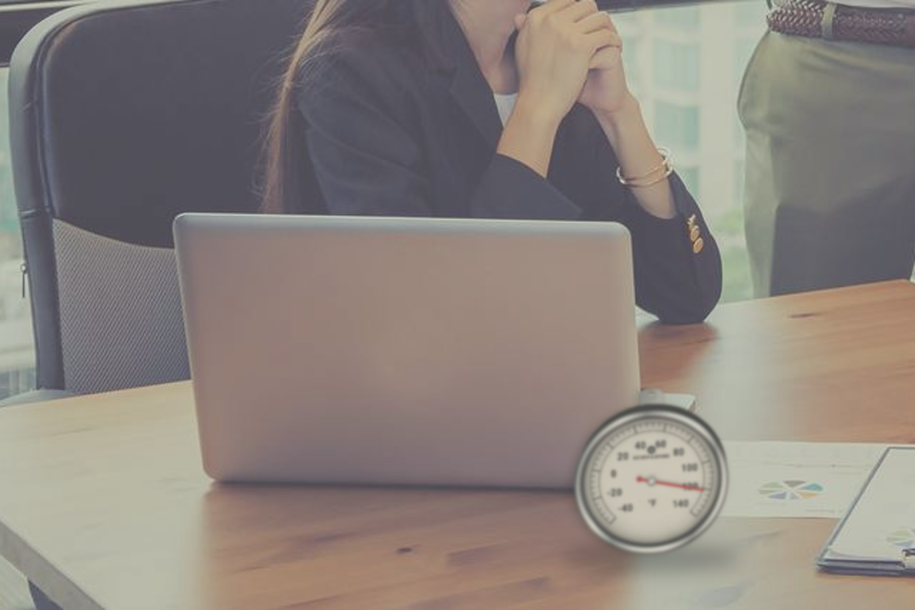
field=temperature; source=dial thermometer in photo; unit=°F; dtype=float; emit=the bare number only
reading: 120
